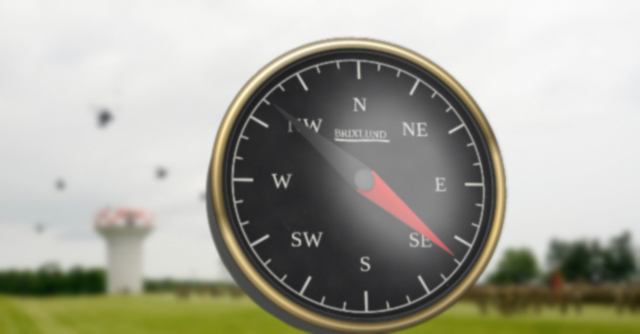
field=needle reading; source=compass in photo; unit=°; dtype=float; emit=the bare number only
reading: 130
